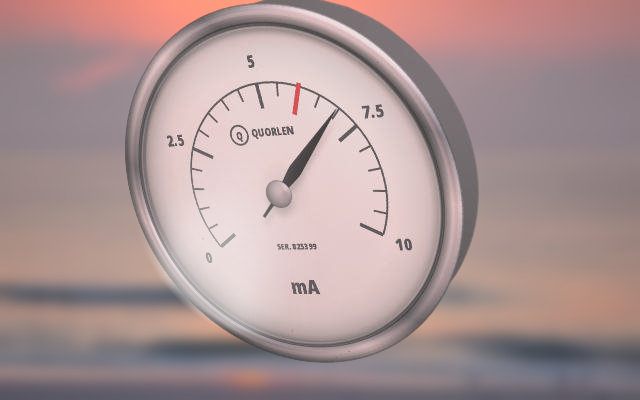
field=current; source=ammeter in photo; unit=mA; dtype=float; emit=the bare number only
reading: 7
